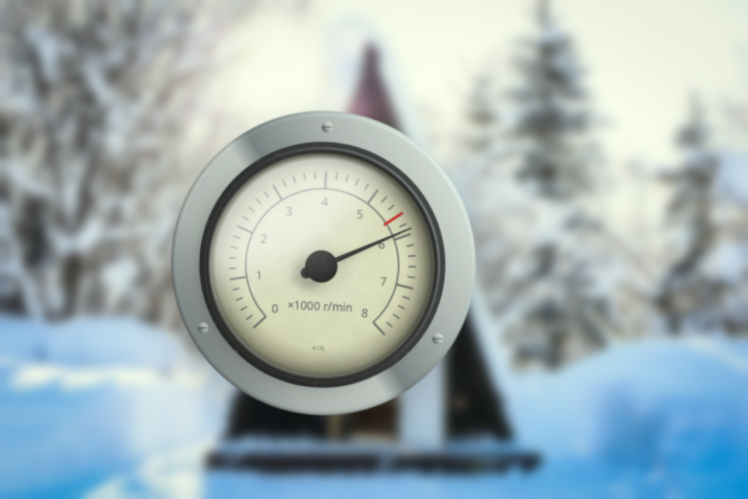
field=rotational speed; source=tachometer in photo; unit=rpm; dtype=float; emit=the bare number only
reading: 5900
